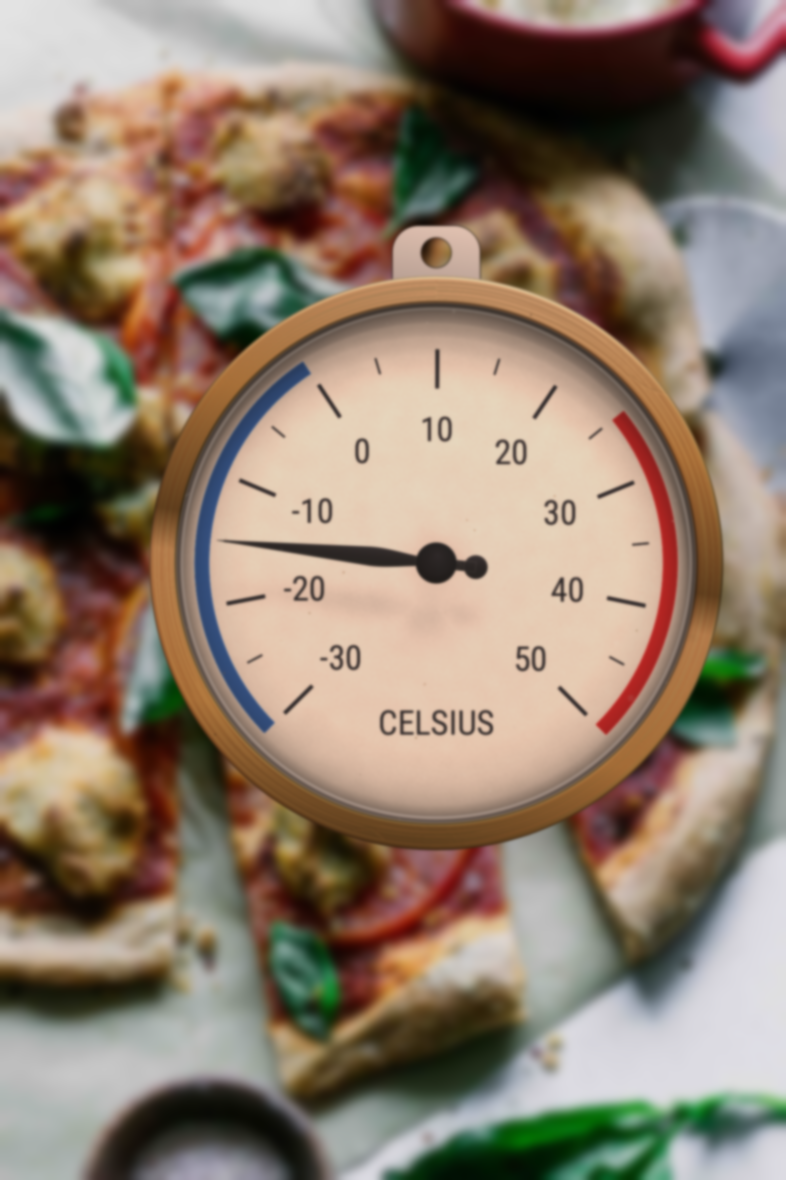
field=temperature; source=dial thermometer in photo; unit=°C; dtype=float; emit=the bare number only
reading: -15
